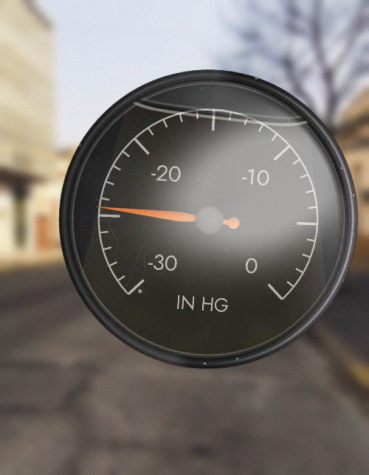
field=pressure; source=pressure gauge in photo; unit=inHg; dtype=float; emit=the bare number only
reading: -24.5
